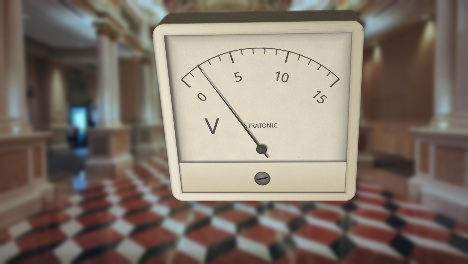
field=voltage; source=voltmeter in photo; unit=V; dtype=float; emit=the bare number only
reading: 2
